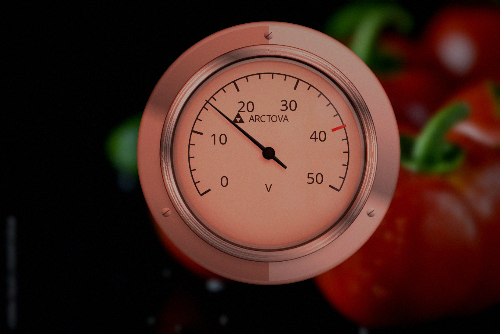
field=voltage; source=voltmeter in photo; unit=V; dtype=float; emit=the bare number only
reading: 15
